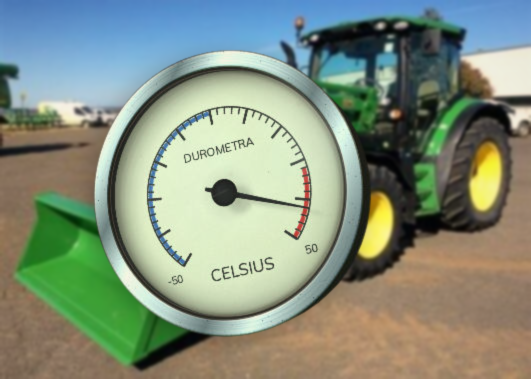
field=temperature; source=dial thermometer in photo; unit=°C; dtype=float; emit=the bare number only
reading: 42
